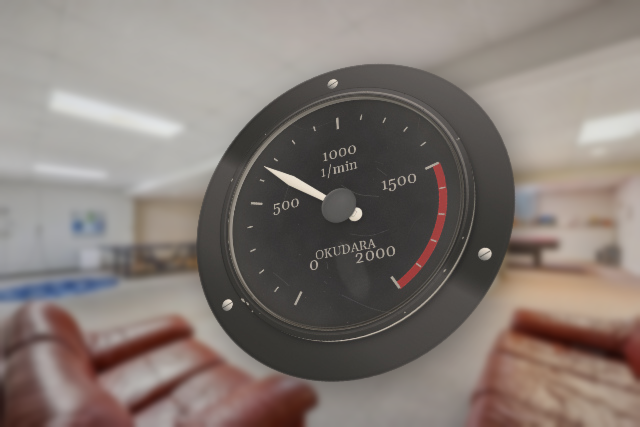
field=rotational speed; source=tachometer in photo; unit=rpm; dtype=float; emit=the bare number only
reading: 650
